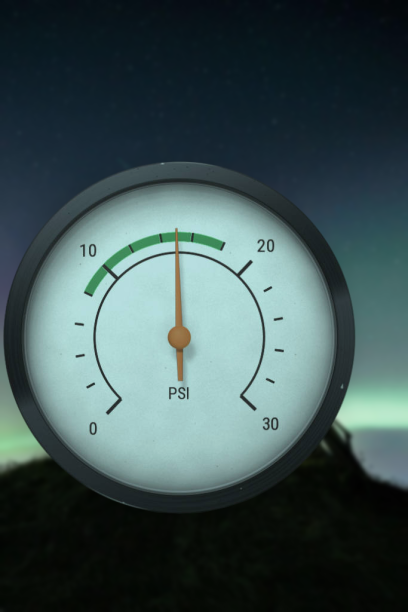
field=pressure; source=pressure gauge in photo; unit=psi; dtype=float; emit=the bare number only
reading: 15
